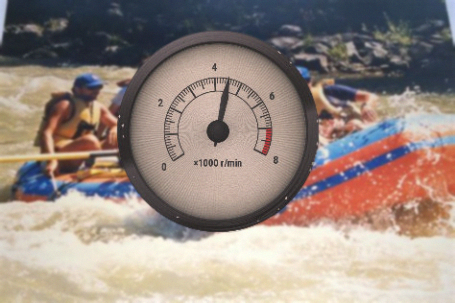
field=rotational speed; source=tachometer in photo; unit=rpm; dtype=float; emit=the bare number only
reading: 4500
